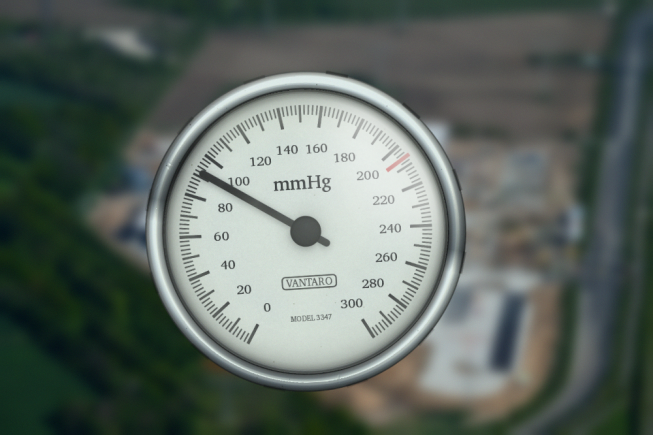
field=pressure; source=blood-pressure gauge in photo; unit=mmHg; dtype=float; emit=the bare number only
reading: 92
